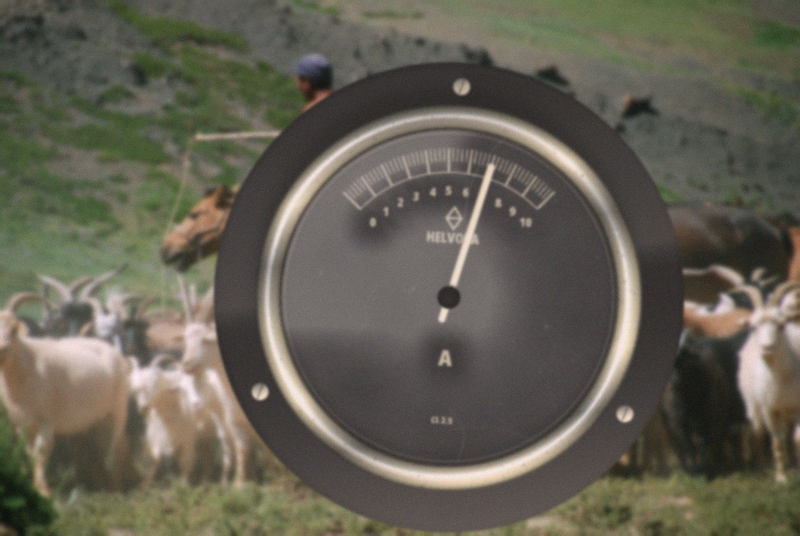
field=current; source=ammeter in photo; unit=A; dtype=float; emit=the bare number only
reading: 7
